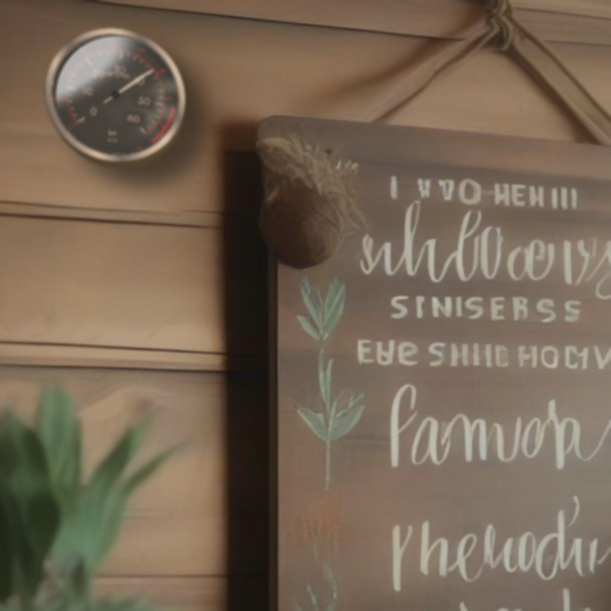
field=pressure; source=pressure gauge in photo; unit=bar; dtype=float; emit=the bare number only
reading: 40
